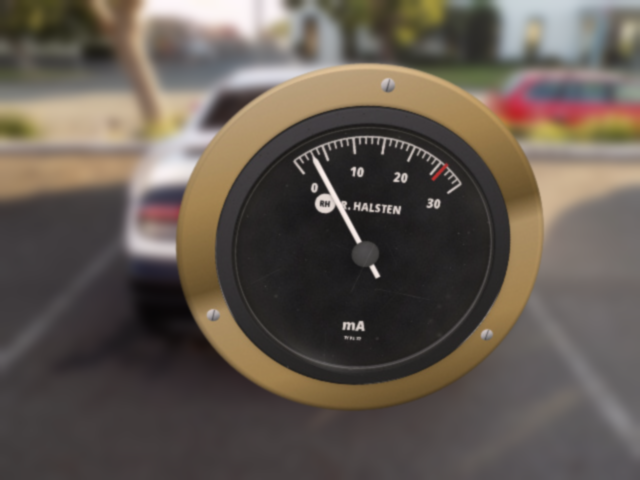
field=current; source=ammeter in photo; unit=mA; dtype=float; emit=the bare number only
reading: 3
